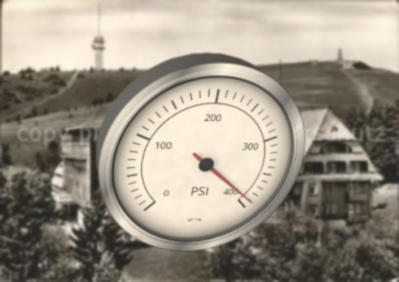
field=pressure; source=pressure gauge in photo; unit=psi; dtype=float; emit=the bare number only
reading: 390
